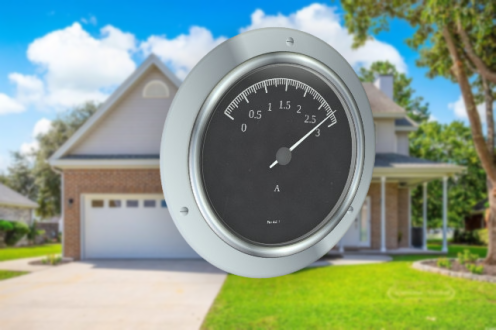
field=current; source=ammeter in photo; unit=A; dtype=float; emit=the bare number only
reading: 2.75
